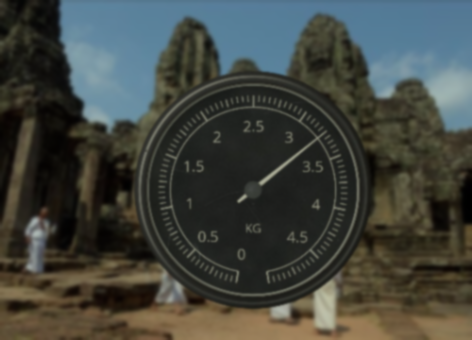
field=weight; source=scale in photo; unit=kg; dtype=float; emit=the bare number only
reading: 3.25
